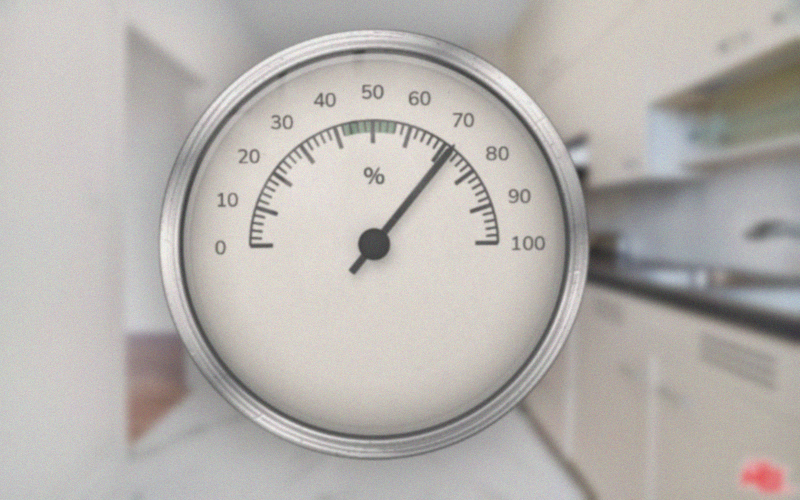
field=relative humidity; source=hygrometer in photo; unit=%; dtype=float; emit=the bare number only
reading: 72
